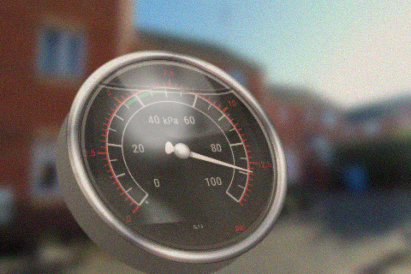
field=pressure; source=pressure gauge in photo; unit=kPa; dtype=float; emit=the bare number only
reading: 90
